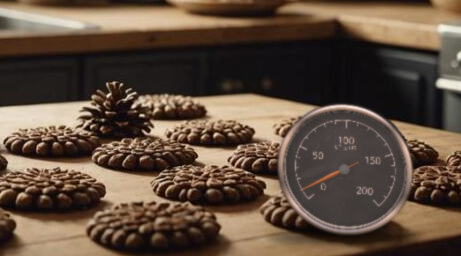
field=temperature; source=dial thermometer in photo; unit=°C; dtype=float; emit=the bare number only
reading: 10
